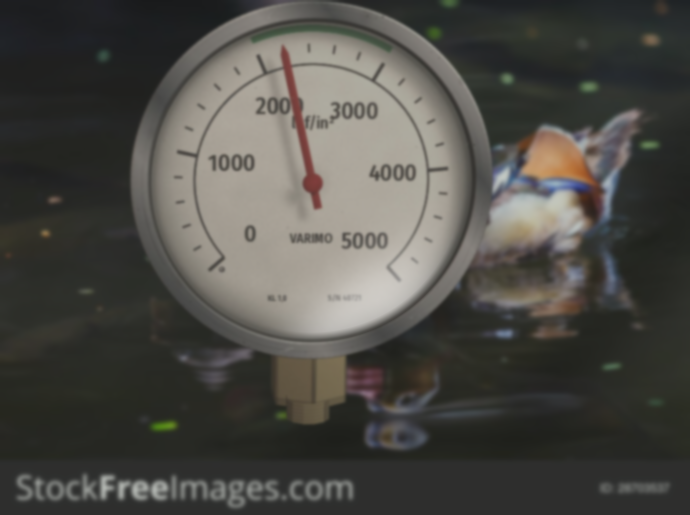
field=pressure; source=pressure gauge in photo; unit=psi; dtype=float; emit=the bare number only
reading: 2200
